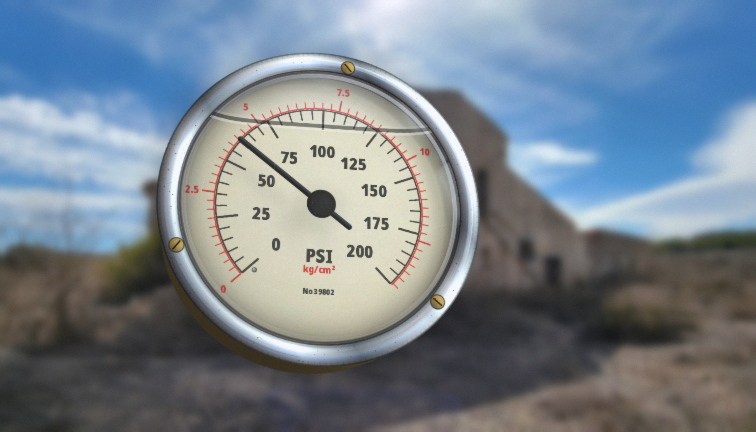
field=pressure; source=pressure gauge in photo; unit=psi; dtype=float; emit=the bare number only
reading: 60
